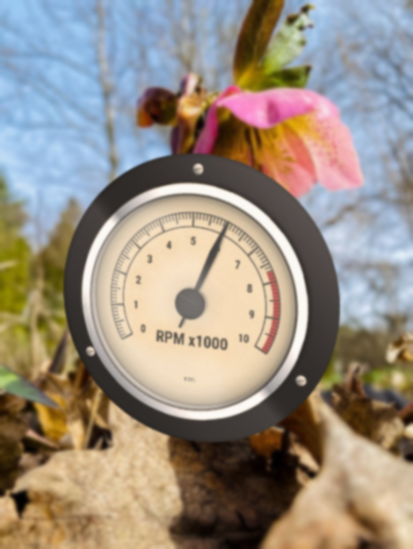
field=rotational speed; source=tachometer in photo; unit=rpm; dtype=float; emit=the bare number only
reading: 6000
